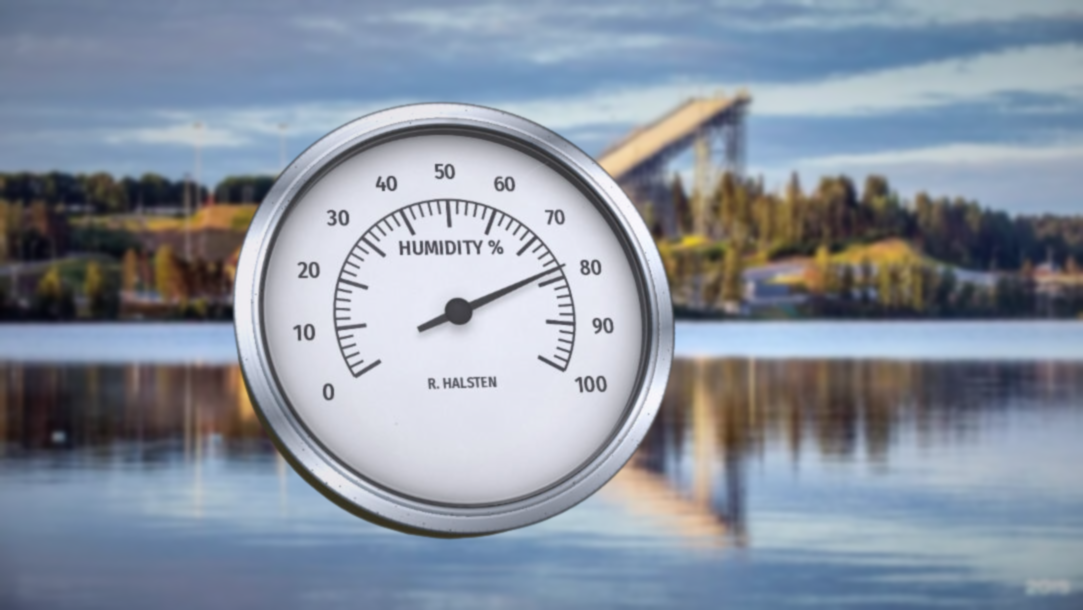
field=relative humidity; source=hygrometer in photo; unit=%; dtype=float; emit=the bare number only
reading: 78
